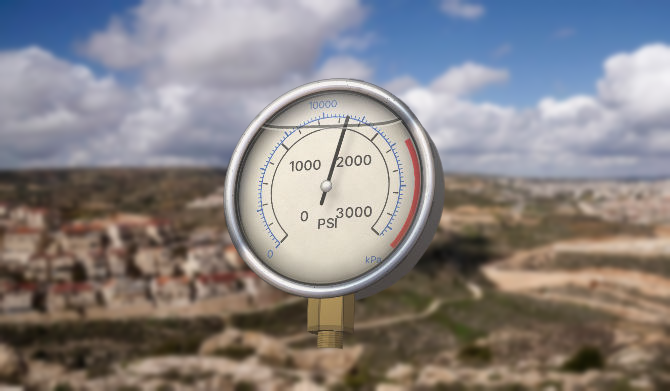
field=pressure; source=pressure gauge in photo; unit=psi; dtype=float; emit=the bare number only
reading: 1700
